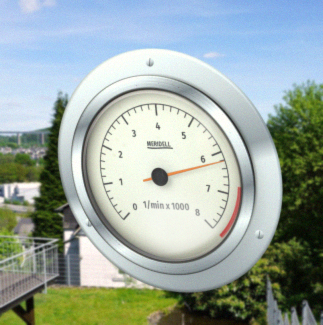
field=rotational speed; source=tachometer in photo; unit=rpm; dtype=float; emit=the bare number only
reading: 6200
